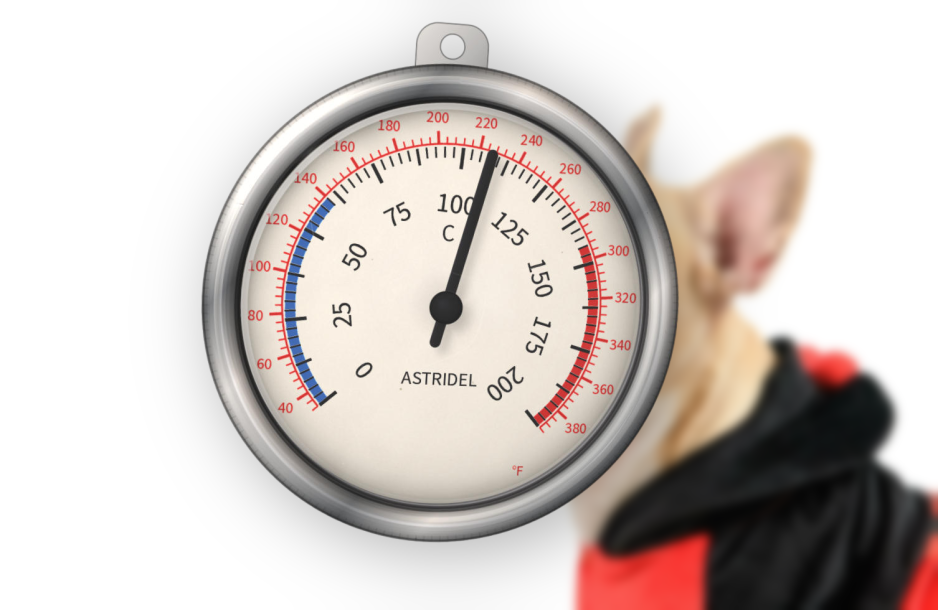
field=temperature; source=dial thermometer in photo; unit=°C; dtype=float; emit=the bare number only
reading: 107.5
